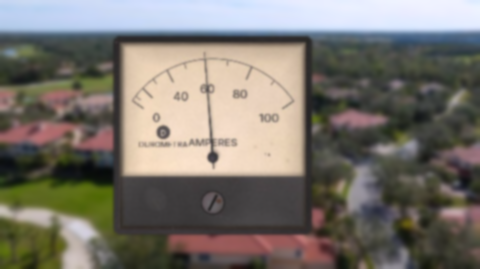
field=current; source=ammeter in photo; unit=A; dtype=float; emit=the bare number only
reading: 60
